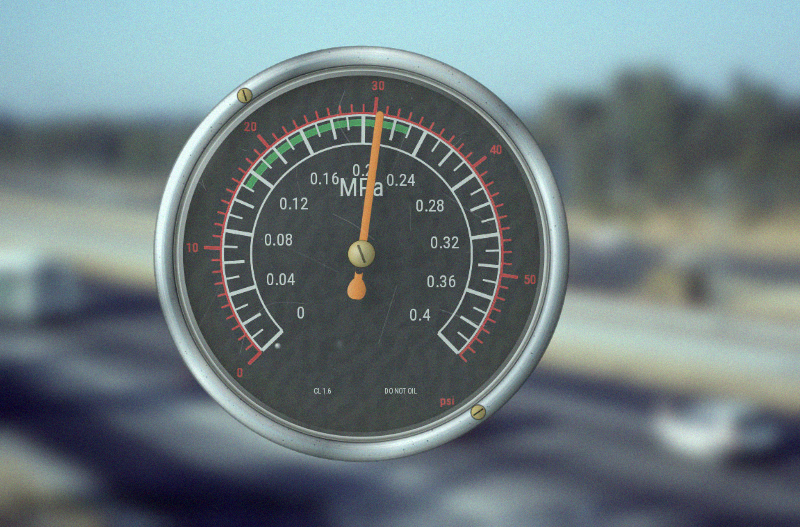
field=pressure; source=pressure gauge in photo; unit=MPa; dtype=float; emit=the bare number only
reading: 0.21
